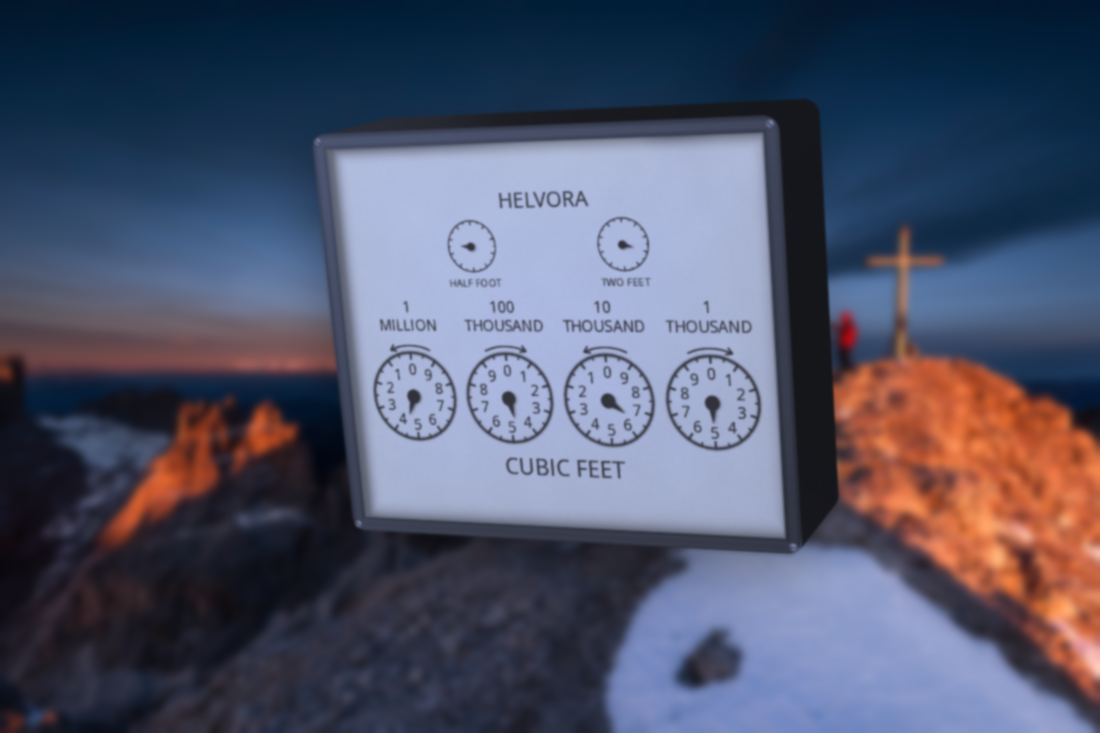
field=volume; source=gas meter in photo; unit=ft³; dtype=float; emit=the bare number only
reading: 446500
